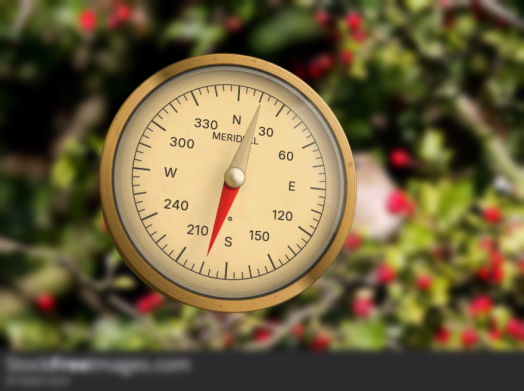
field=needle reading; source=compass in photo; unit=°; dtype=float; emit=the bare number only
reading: 195
